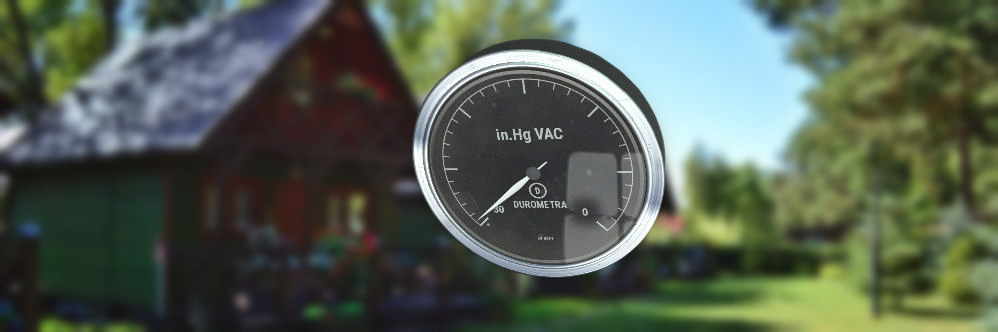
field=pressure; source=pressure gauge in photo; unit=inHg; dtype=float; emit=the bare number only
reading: -29.5
